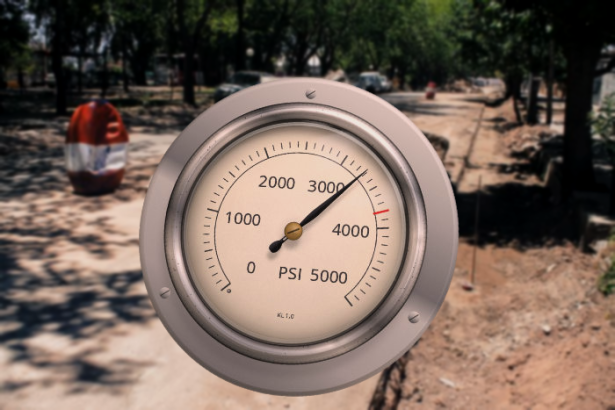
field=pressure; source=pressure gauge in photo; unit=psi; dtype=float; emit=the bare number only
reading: 3300
